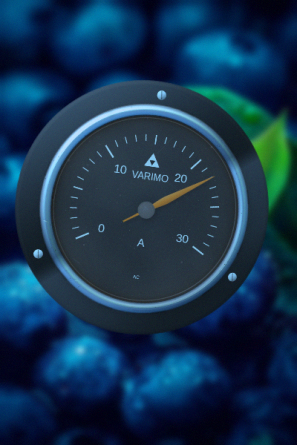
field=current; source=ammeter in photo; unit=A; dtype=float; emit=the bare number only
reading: 22
